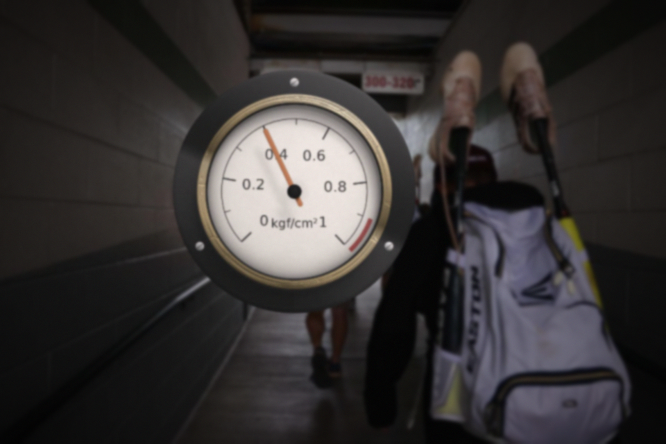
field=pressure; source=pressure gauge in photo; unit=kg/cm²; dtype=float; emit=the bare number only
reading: 0.4
